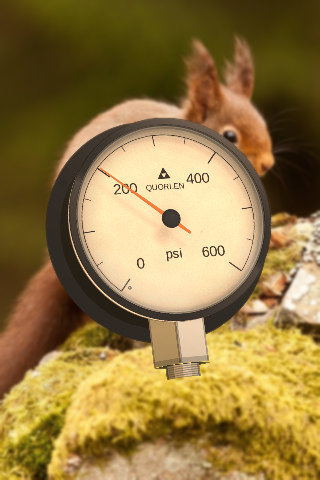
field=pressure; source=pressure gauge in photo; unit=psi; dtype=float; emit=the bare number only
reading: 200
